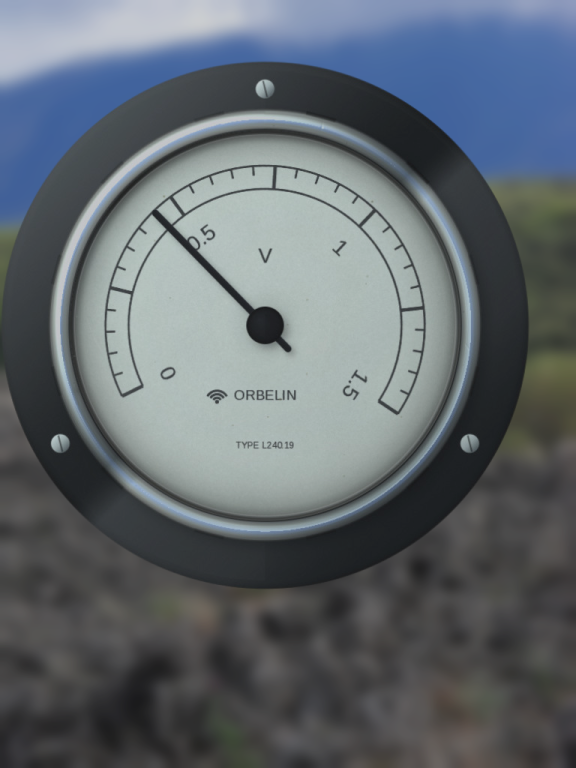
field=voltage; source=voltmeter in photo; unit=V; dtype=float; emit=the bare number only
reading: 0.45
